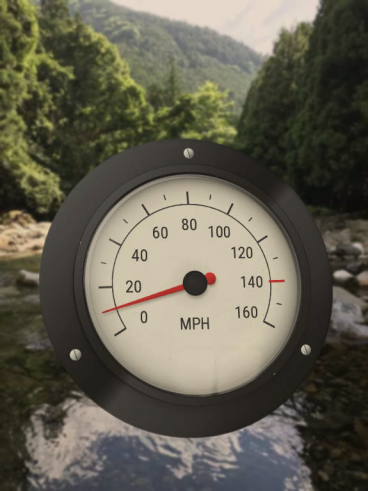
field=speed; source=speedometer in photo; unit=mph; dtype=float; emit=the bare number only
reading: 10
